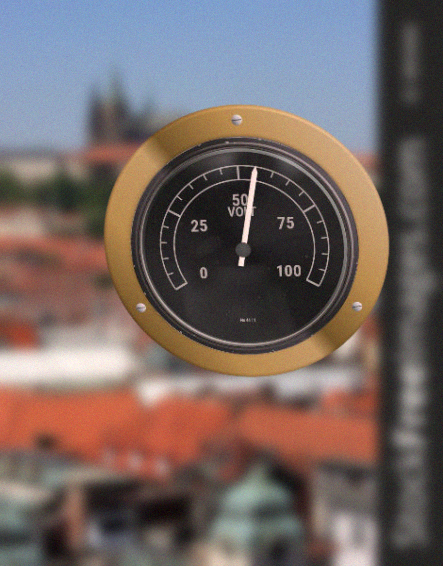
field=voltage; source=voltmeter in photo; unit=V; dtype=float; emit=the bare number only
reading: 55
